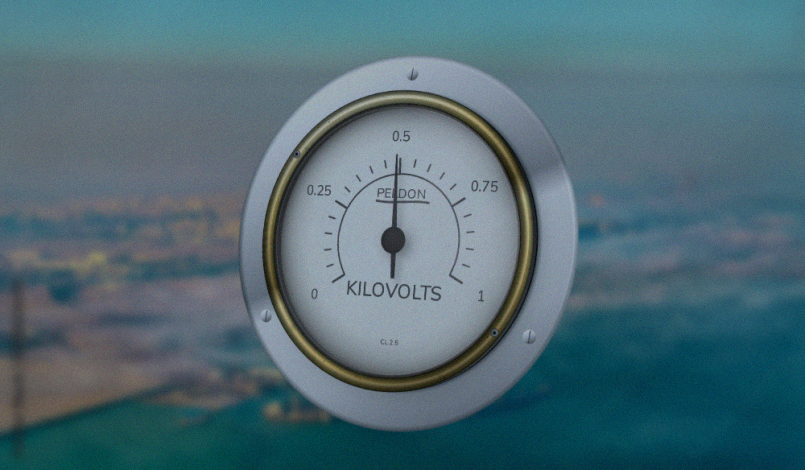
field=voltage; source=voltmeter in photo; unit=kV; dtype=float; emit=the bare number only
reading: 0.5
